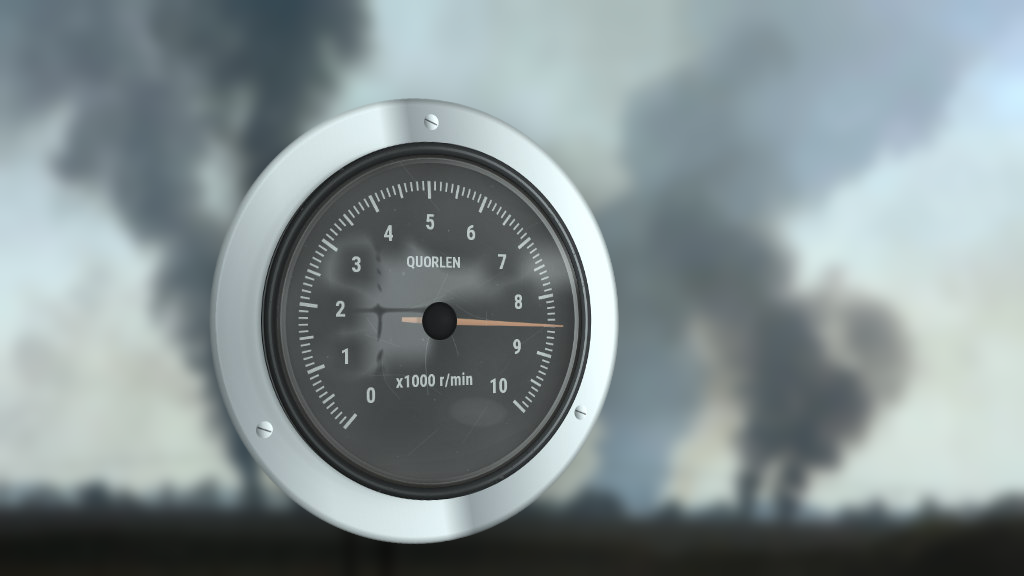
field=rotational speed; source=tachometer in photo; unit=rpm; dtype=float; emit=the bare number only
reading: 8500
